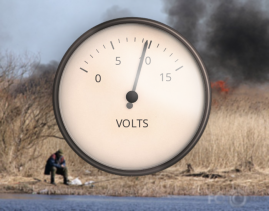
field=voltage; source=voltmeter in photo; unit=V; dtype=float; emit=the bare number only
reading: 9.5
